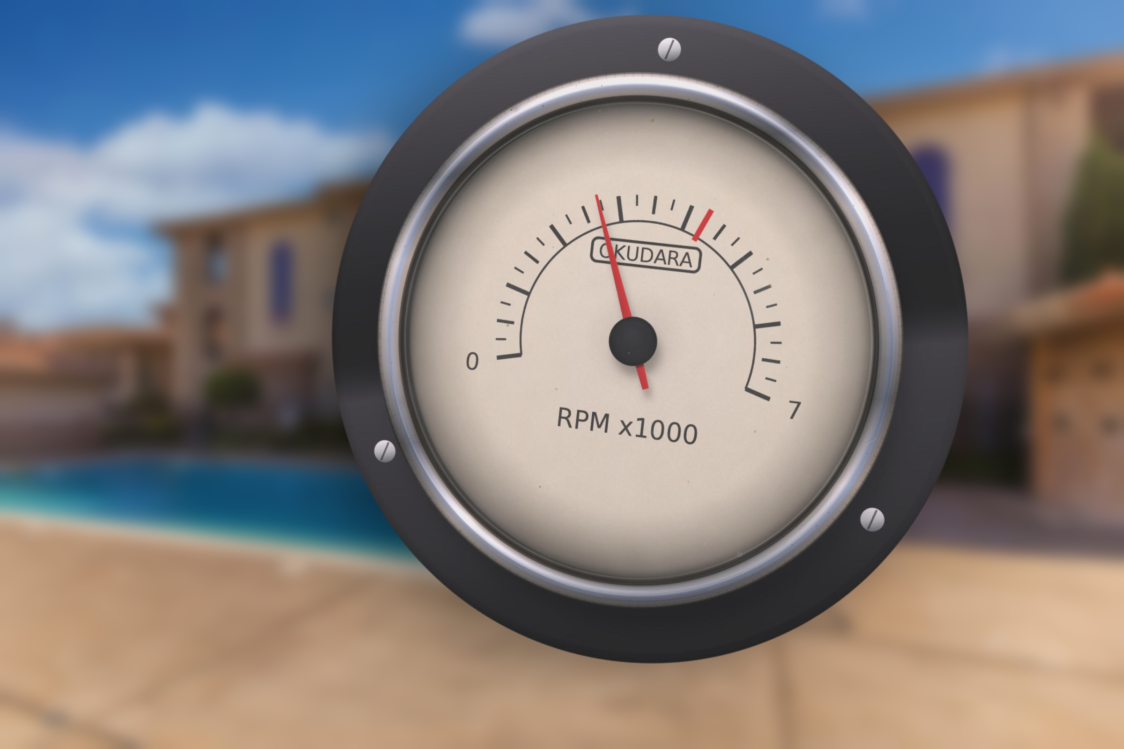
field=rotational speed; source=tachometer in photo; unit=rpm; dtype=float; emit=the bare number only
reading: 2750
